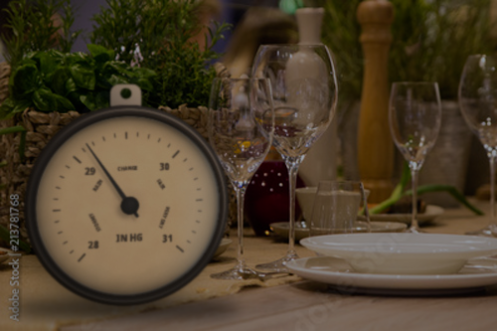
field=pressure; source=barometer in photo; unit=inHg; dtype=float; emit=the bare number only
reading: 29.15
